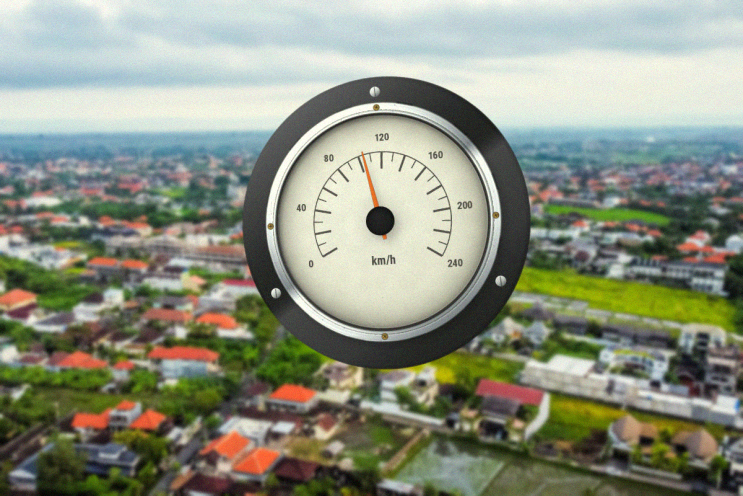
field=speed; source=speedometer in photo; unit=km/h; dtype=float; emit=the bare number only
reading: 105
